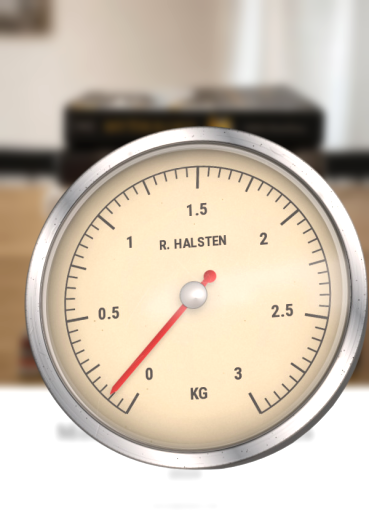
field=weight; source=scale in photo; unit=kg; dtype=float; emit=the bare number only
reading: 0.1
